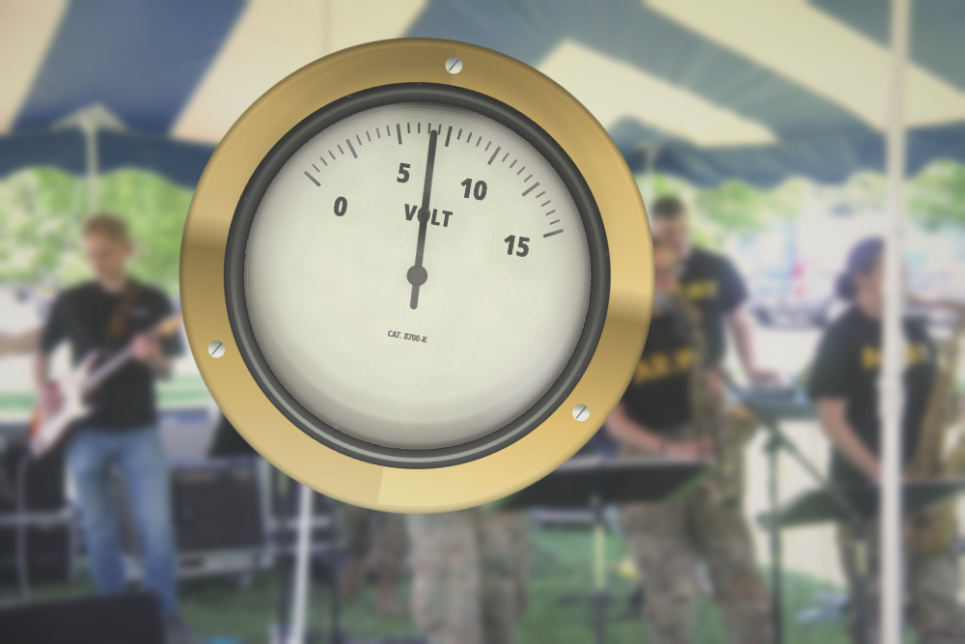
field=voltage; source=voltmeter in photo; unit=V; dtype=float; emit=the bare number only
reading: 6.75
